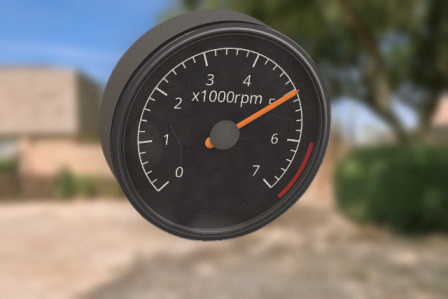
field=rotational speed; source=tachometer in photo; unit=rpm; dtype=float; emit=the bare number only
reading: 5000
